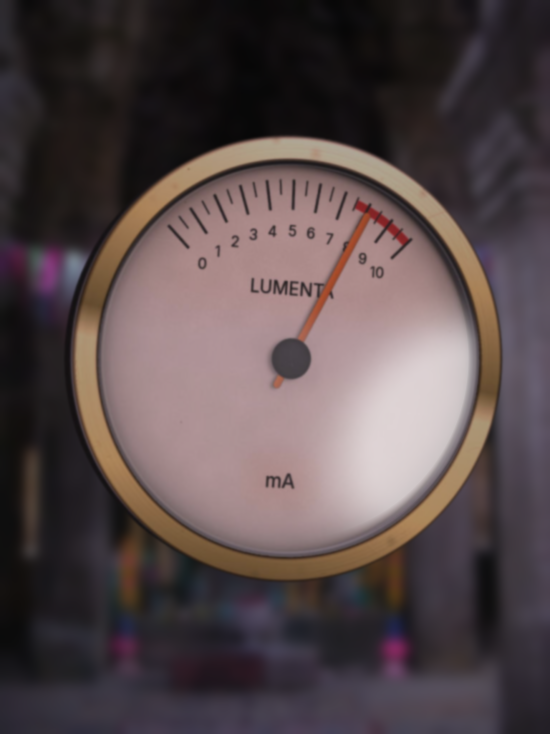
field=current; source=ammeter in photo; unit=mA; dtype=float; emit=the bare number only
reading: 8
